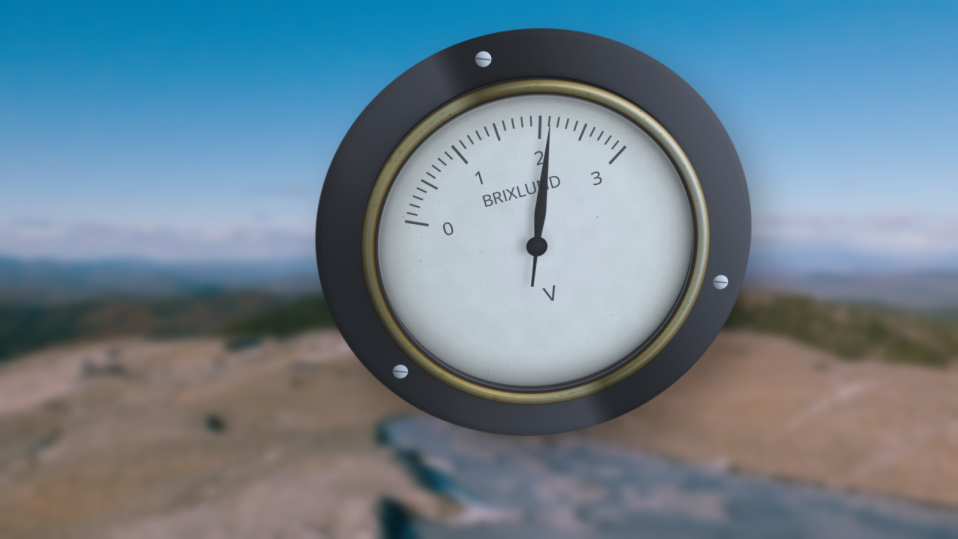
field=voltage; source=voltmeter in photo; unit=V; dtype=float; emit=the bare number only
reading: 2.1
